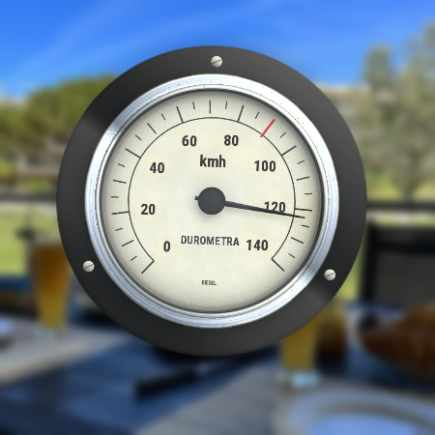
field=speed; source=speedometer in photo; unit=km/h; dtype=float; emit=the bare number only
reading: 122.5
